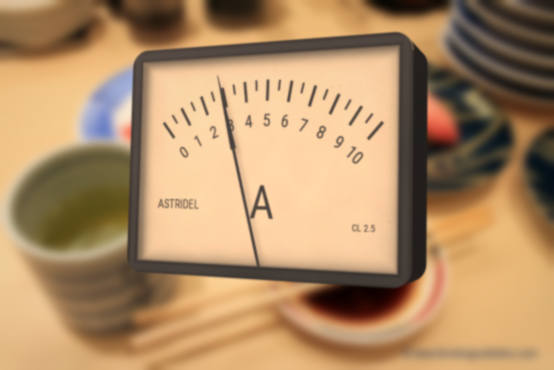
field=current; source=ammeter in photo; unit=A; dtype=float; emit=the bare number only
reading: 3
